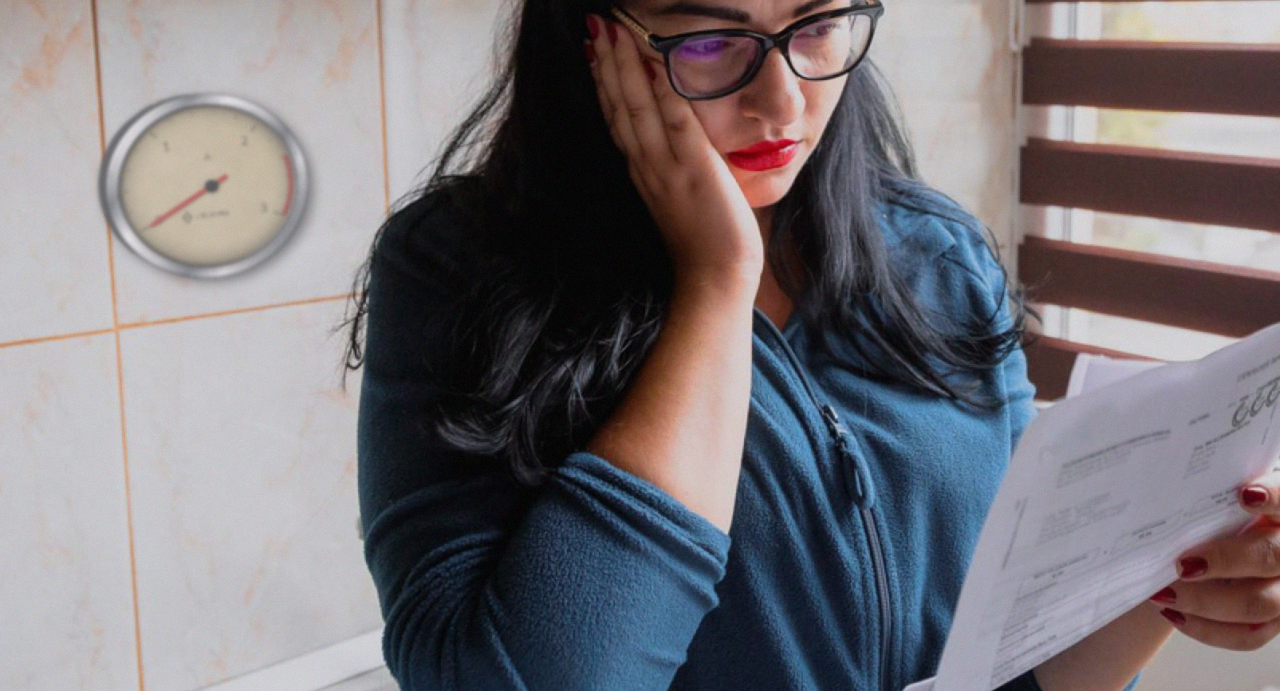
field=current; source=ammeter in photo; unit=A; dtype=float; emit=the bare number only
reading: 0
